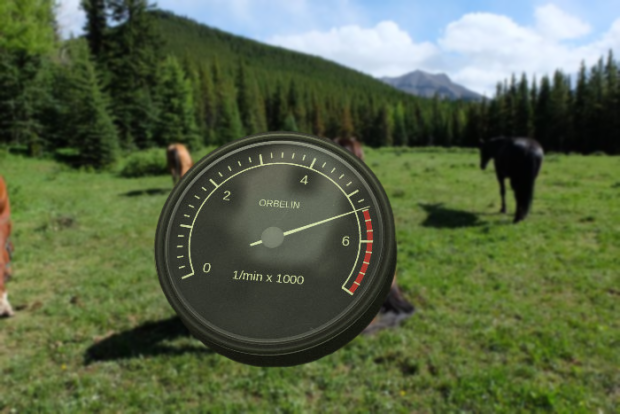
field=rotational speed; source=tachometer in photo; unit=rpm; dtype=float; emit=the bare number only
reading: 5400
